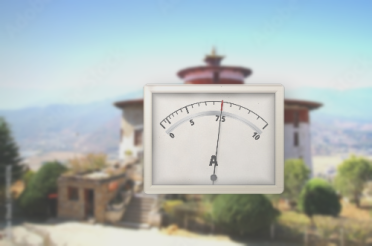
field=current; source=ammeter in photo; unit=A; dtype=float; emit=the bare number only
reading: 7.5
